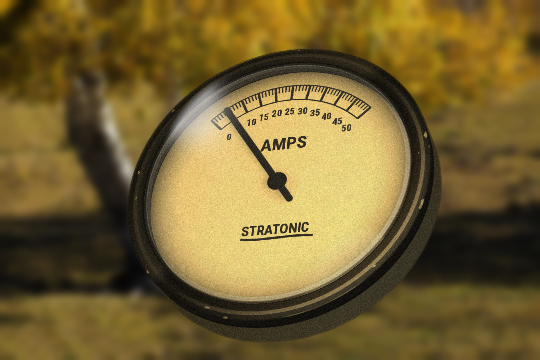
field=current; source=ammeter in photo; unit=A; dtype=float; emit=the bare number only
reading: 5
